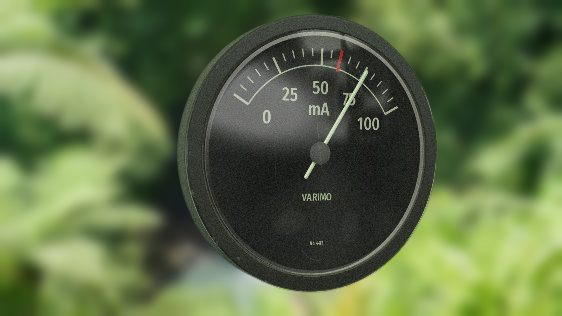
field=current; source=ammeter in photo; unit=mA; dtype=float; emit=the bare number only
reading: 75
